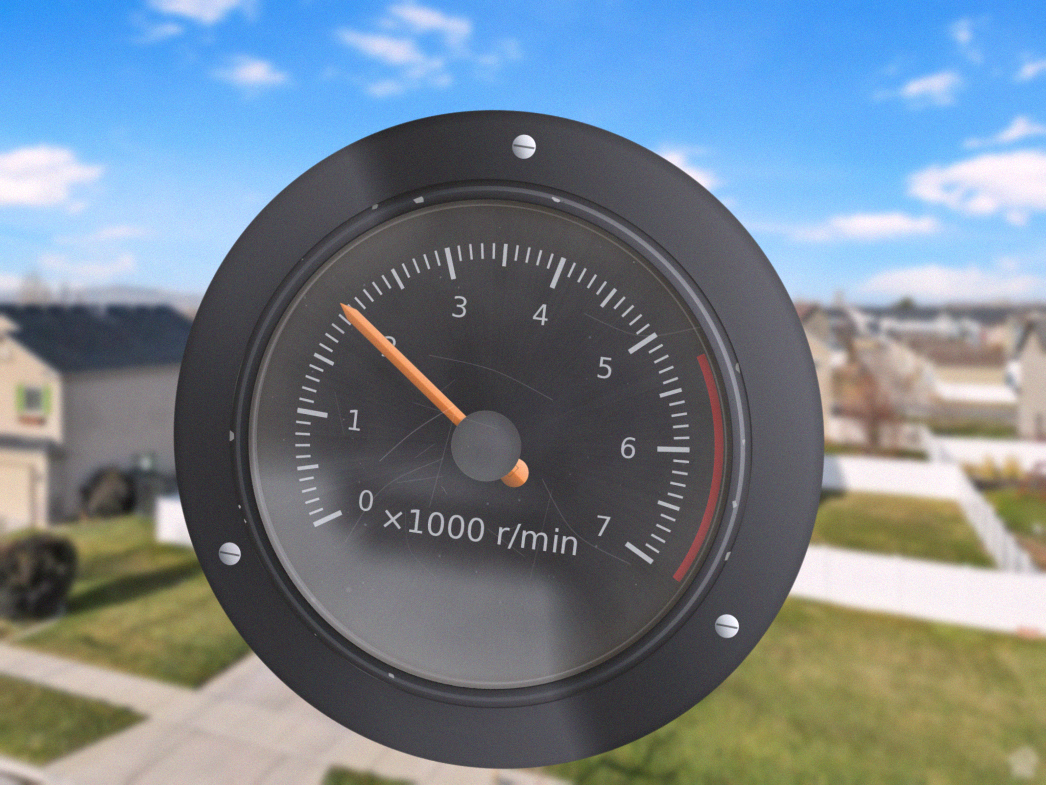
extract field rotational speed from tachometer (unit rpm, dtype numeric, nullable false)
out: 2000 rpm
